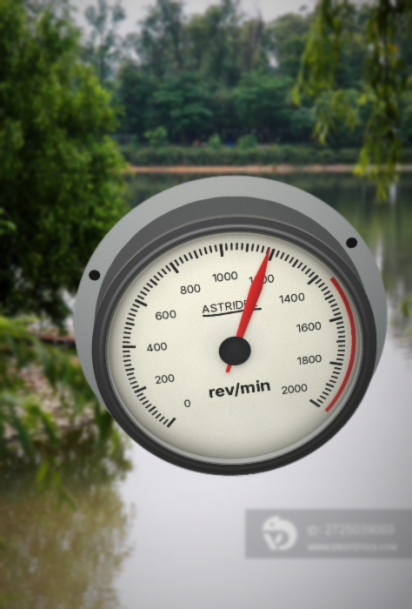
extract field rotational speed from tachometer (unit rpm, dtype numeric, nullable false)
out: 1180 rpm
